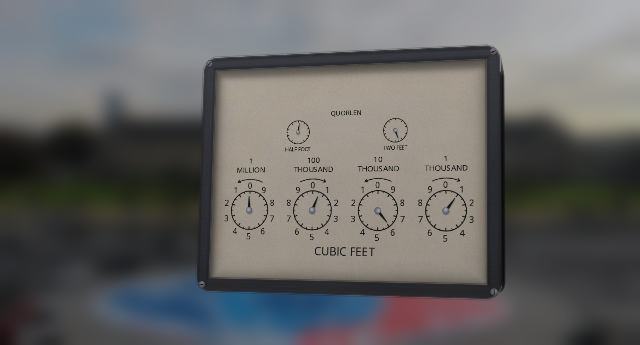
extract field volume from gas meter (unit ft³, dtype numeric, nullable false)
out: 6100 ft³
